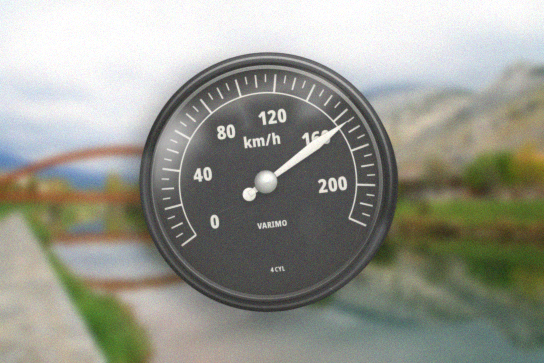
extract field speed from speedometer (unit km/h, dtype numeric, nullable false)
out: 165 km/h
